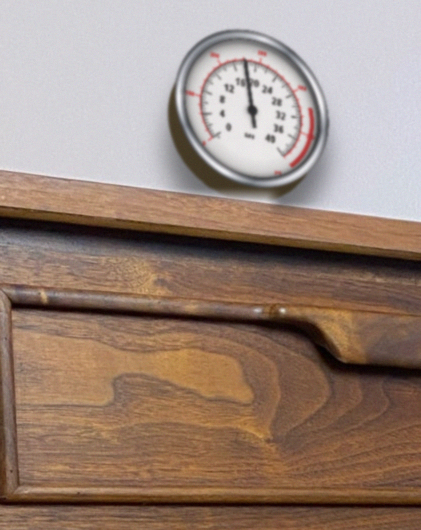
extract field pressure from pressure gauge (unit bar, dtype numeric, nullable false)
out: 18 bar
